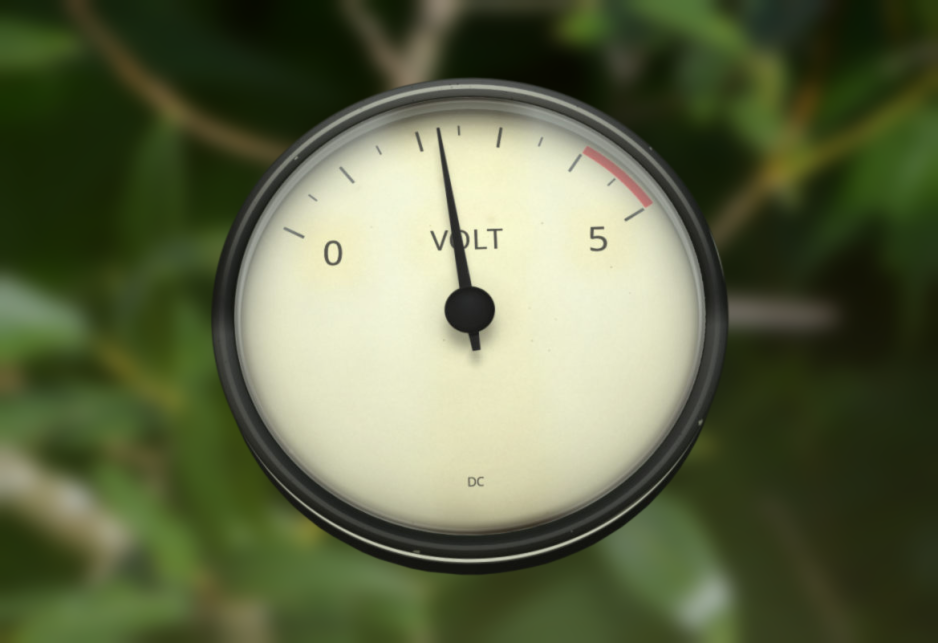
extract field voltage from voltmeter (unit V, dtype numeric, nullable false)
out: 2.25 V
